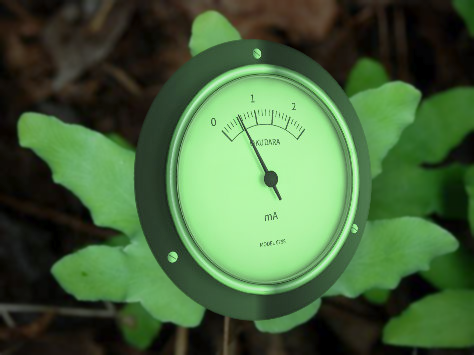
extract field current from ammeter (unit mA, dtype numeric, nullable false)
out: 0.5 mA
